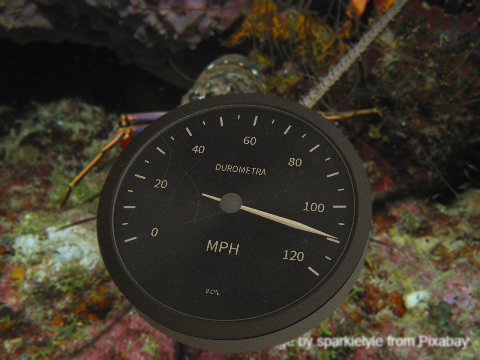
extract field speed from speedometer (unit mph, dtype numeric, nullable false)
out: 110 mph
